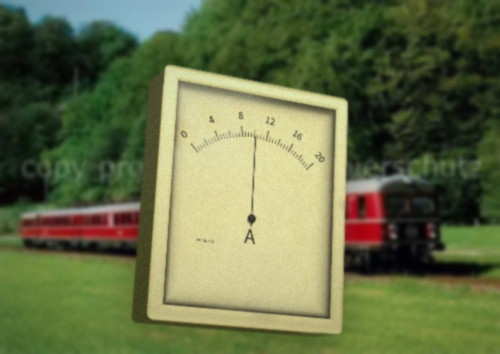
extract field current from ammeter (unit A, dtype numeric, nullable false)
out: 10 A
